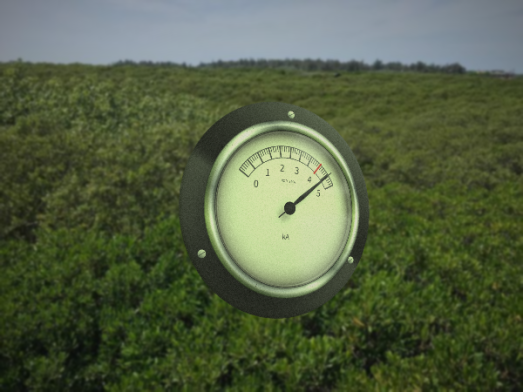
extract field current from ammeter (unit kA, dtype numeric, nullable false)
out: 4.5 kA
